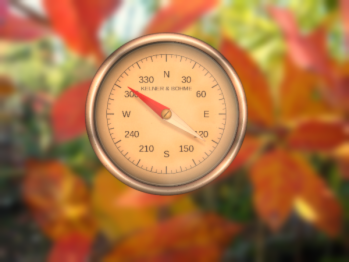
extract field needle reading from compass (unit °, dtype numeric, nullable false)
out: 305 °
